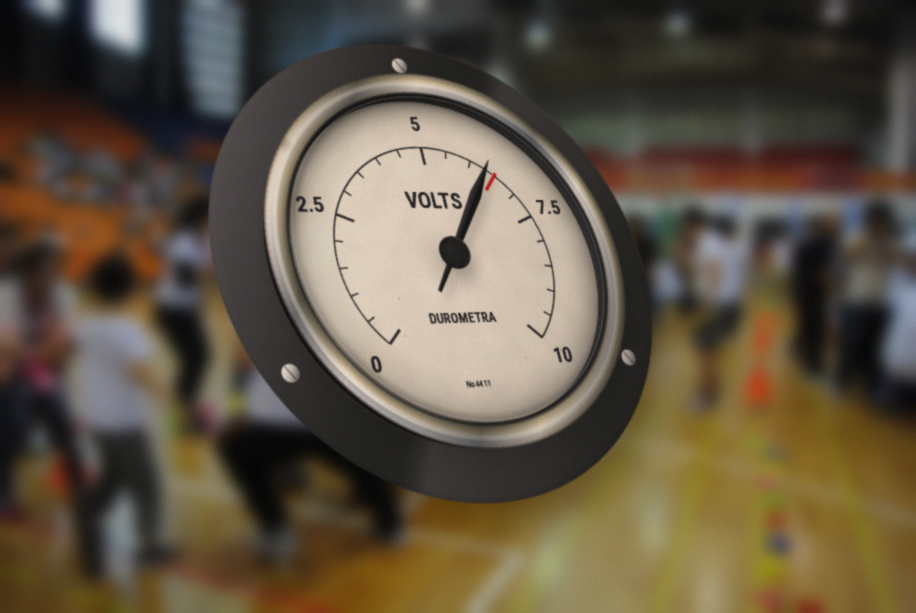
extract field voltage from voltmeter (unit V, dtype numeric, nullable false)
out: 6.25 V
